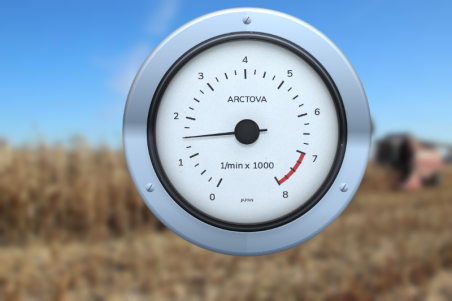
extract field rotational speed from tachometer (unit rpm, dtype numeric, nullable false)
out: 1500 rpm
